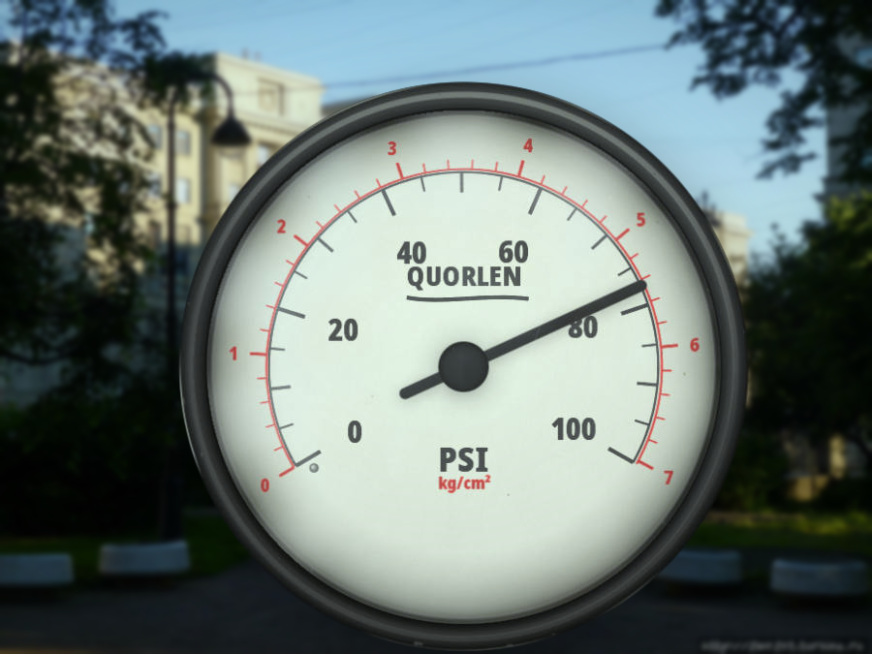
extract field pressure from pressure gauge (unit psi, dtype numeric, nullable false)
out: 77.5 psi
